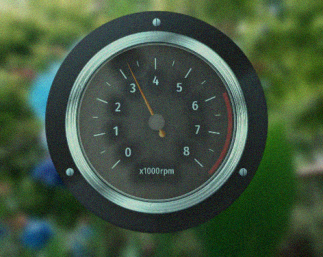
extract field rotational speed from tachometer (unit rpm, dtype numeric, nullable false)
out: 3250 rpm
